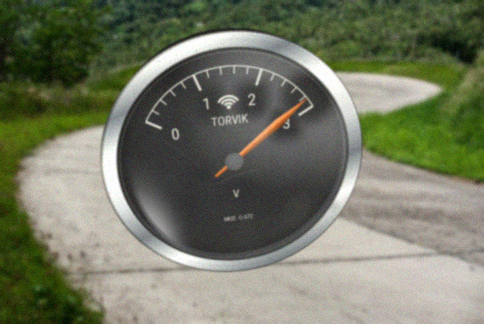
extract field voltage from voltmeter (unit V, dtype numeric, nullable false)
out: 2.8 V
